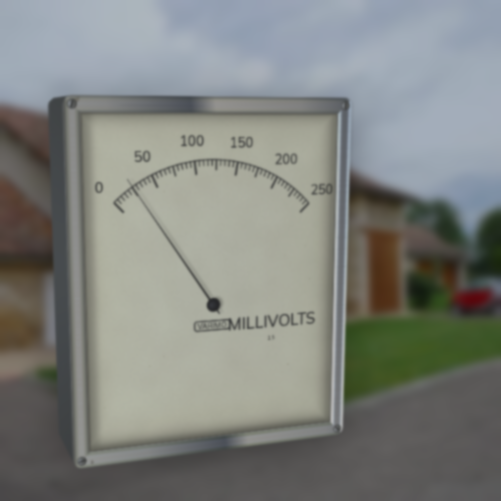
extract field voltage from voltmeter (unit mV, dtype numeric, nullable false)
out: 25 mV
